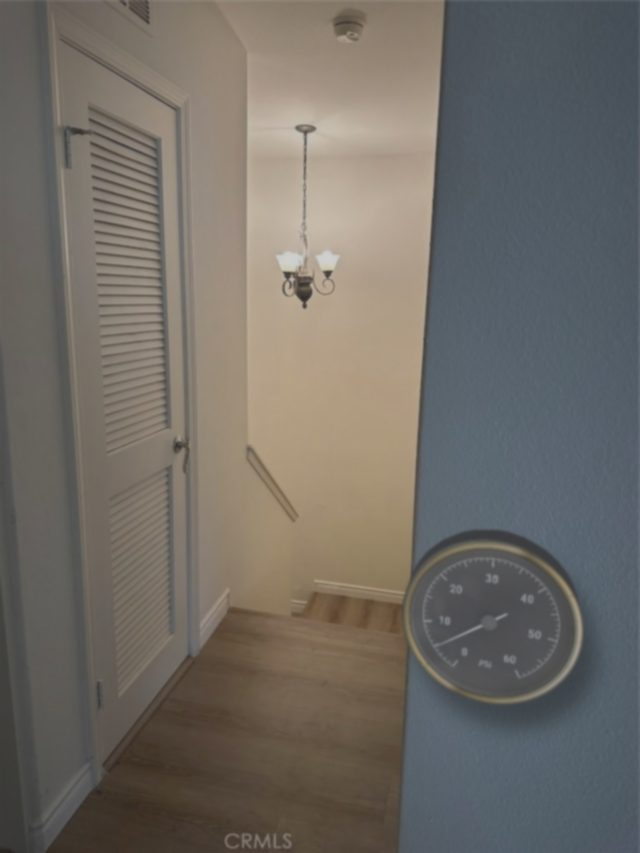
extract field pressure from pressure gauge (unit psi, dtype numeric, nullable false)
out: 5 psi
